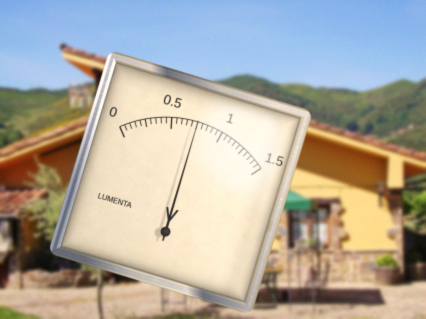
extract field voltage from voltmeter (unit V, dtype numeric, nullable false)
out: 0.75 V
